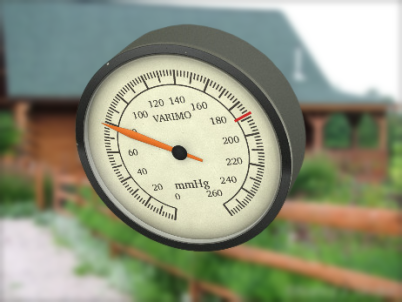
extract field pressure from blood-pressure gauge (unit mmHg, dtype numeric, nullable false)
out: 80 mmHg
